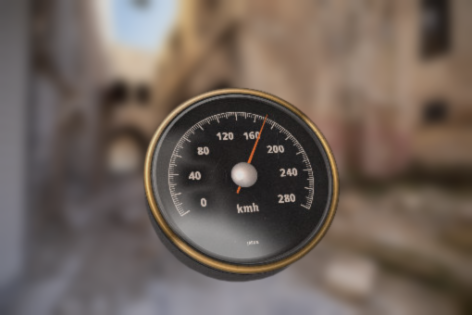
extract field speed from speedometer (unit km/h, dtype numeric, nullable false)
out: 170 km/h
